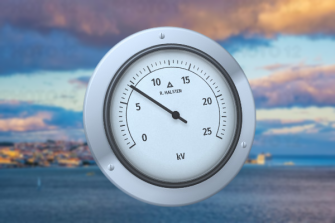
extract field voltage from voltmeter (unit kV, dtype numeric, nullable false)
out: 7 kV
